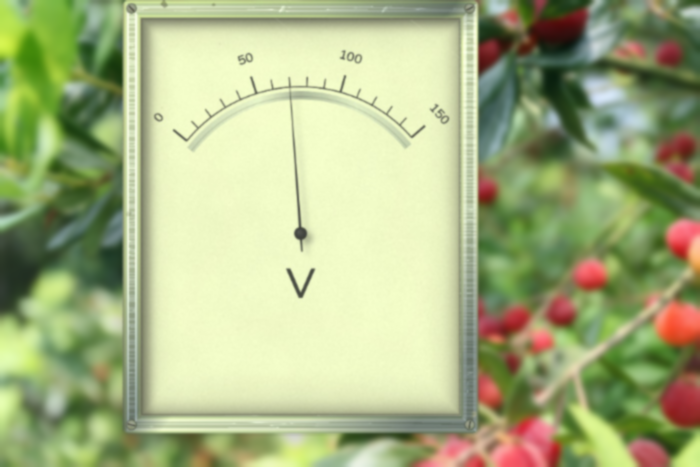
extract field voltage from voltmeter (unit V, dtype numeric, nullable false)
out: 70 V
